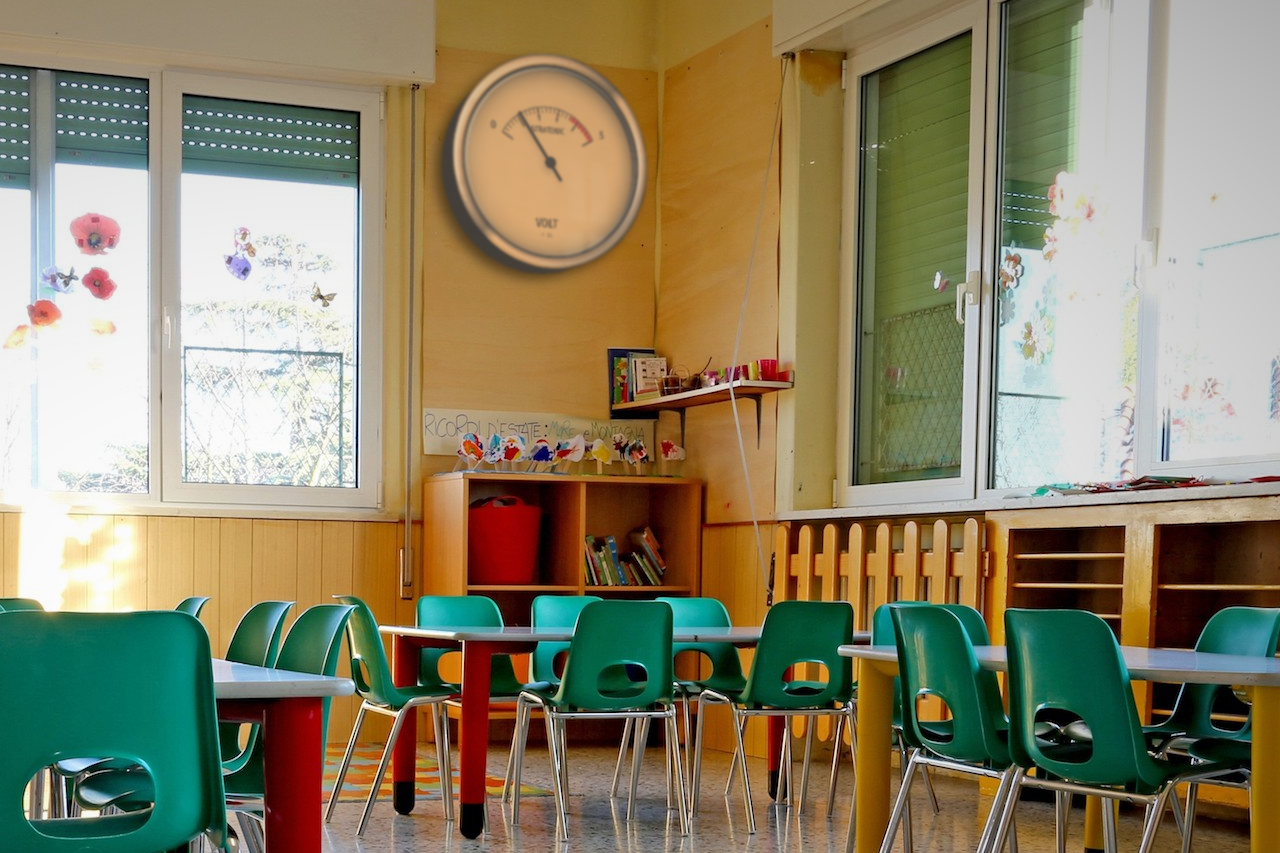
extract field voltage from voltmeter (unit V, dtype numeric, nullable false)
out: 1 V
